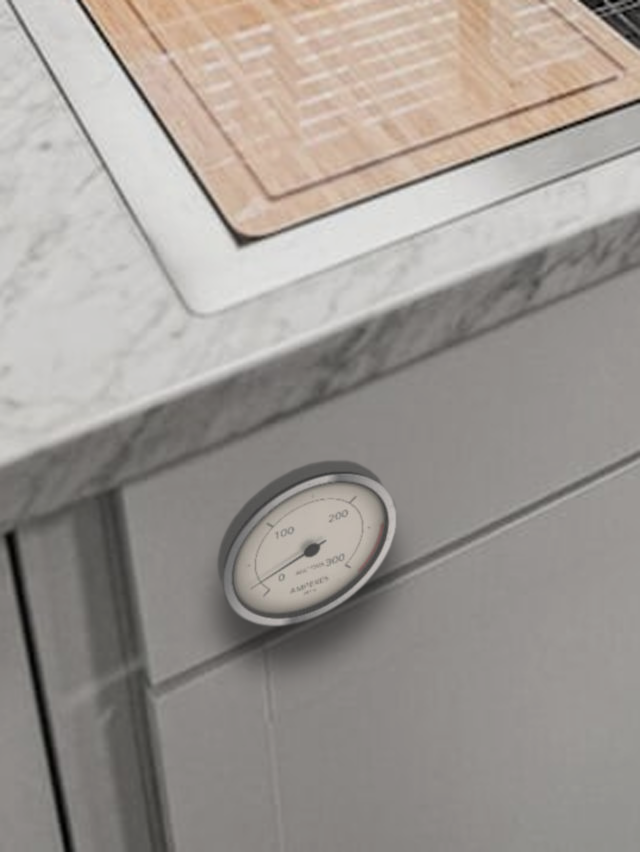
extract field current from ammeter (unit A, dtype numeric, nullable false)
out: 25 A
